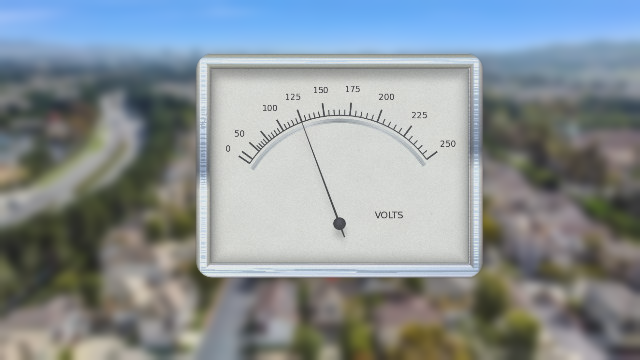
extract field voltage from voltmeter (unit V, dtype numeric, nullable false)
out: 125 V
